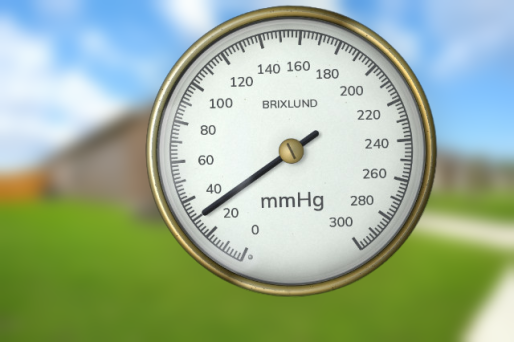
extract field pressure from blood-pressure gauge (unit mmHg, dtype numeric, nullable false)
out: 30 mmHg
